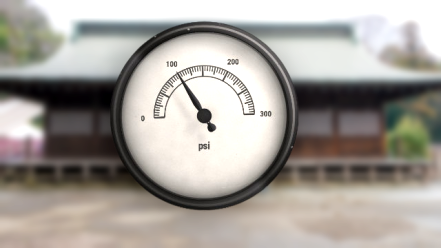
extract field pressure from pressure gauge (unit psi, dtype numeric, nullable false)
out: 100 psi
